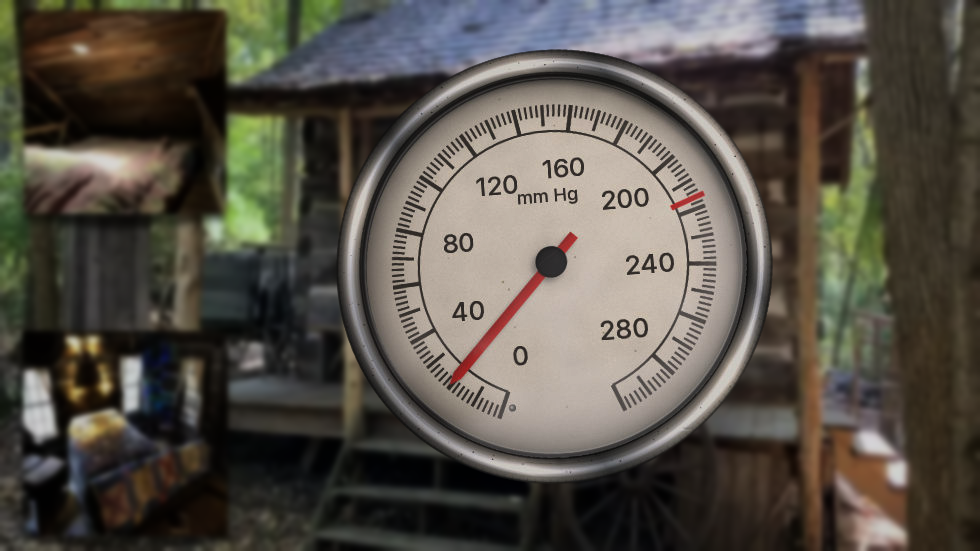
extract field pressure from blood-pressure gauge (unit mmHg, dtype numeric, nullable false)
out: 20 mmHg
